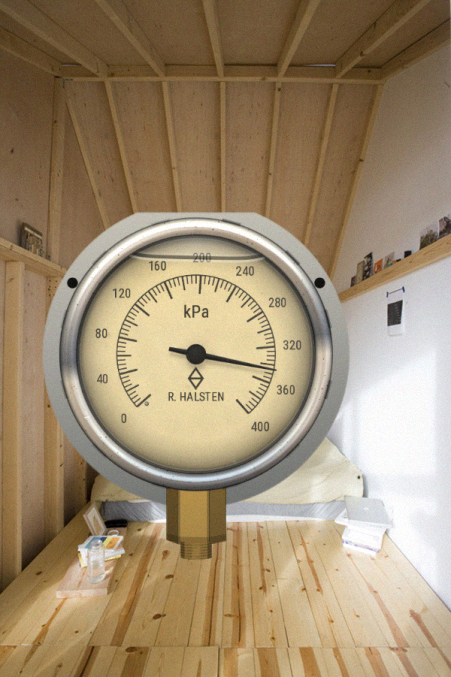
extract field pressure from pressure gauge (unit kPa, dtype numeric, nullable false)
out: 345 kPa
